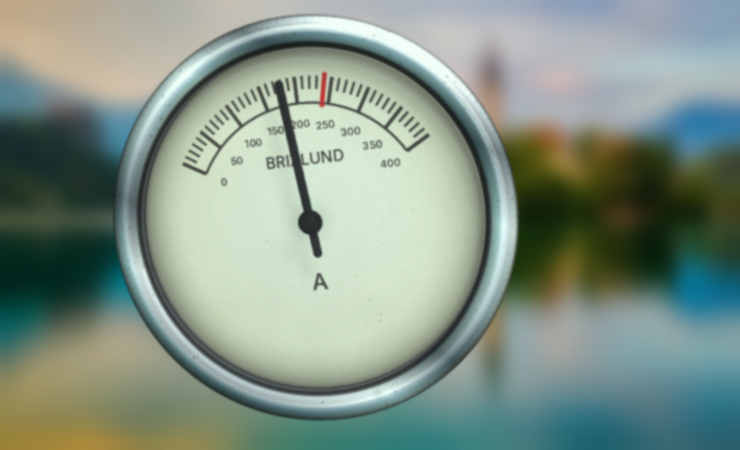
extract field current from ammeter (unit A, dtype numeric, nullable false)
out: 180 A
